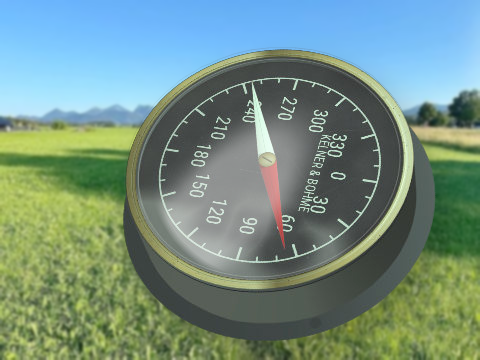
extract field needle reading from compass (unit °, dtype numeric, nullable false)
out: 65 °
